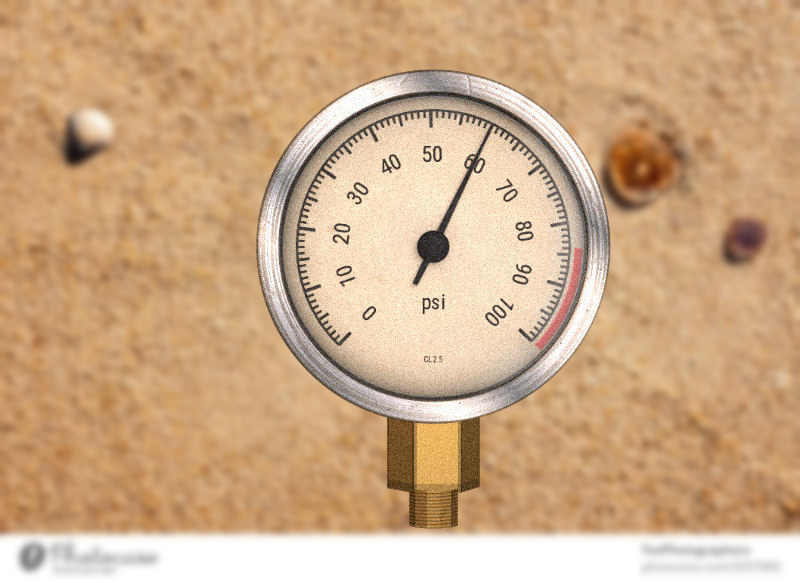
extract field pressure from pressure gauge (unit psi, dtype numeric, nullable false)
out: 60 psi
